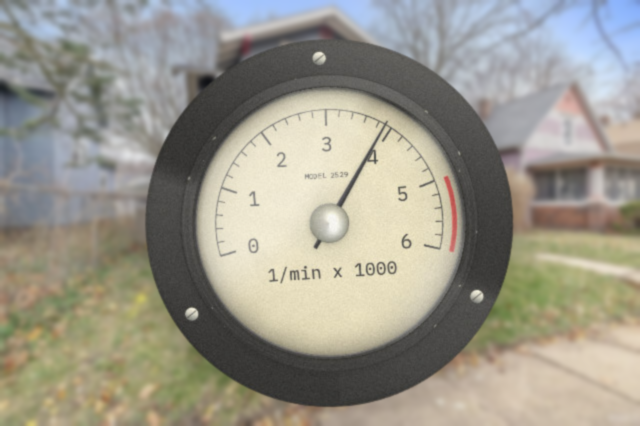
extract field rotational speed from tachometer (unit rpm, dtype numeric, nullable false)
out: 3900 rpm
